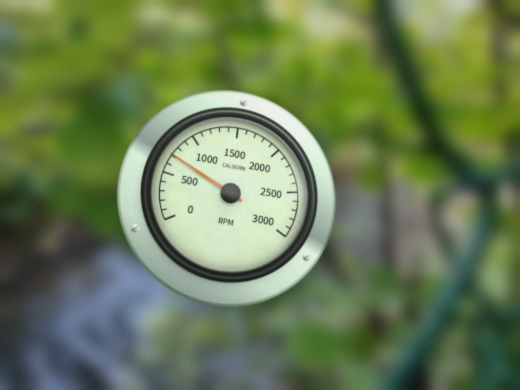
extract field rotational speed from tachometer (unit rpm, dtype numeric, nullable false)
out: 700 rpm
